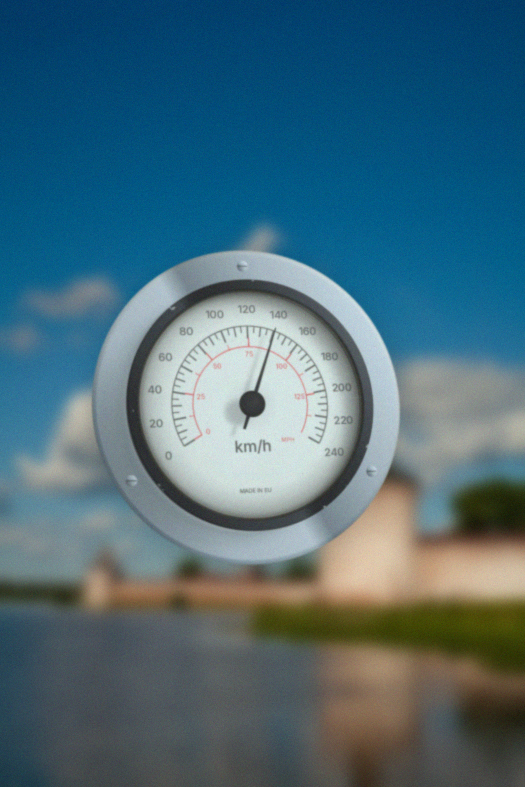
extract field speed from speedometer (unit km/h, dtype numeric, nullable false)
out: 140 km/h
